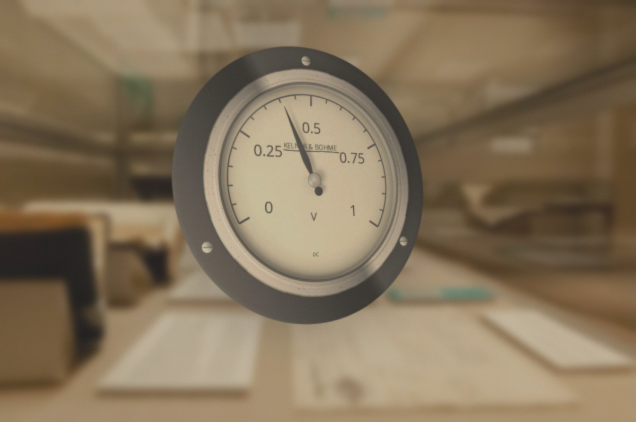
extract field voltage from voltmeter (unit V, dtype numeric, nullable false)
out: 0.4 V
